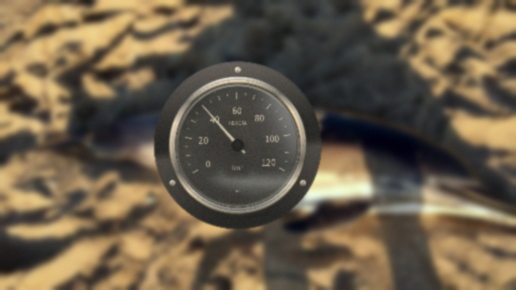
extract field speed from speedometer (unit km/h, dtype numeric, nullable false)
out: 40 km/h
